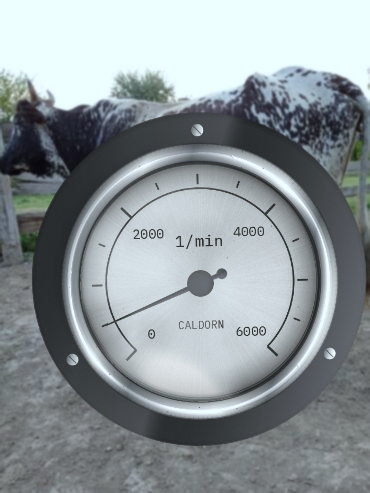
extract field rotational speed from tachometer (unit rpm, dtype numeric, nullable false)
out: 500 rpm
